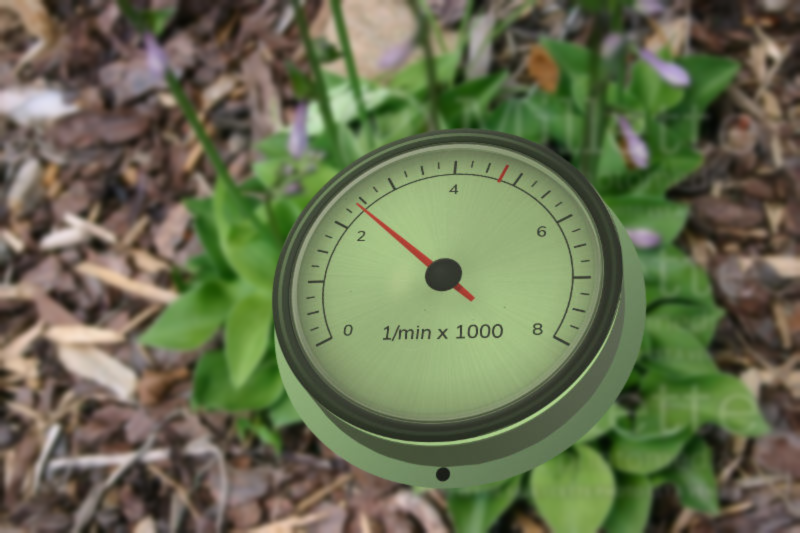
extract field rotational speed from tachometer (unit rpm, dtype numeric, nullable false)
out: 2375 rpm
